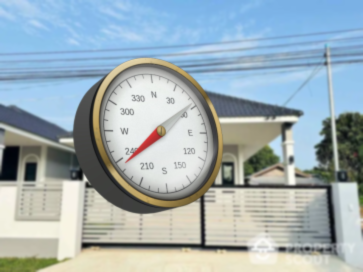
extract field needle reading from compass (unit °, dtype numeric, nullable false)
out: 235 °
